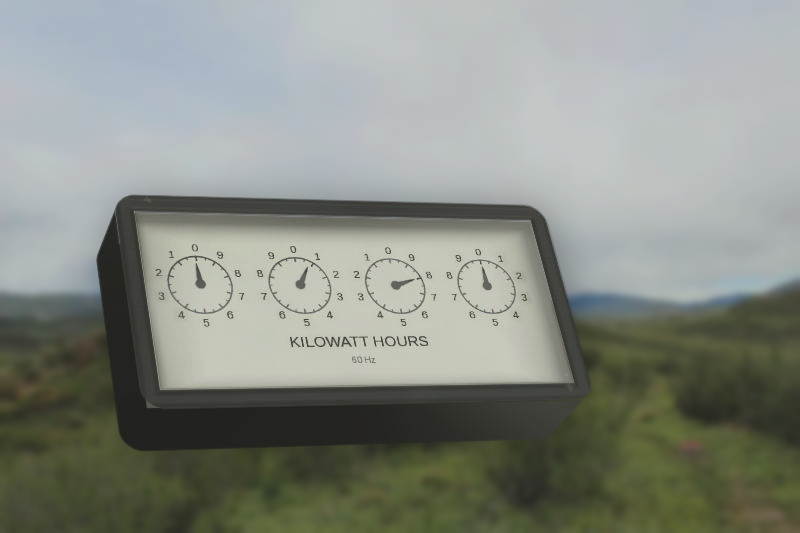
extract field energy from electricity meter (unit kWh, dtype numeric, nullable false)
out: 80 kWh
